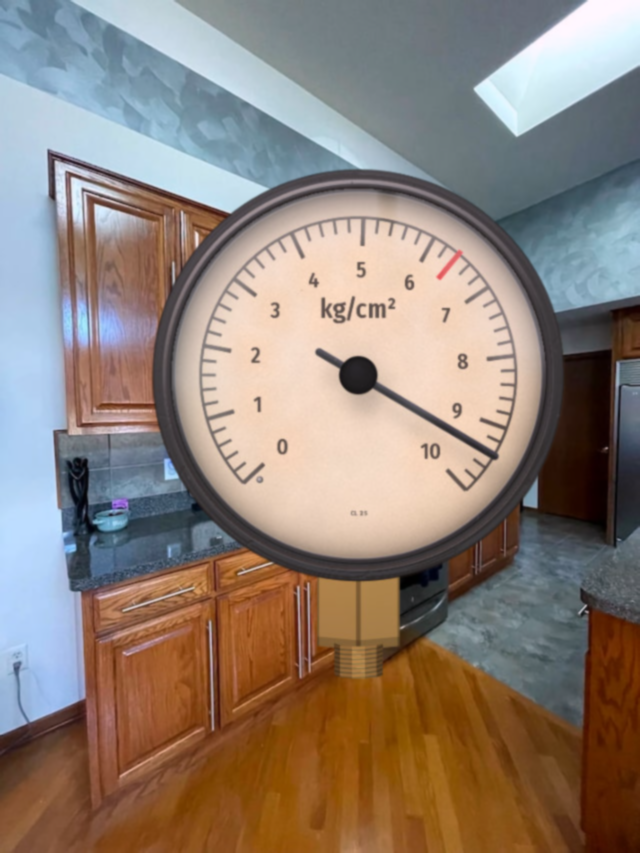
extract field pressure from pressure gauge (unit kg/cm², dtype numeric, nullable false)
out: 9.4 kg/cm²
